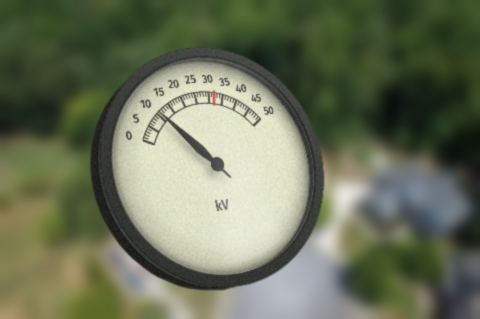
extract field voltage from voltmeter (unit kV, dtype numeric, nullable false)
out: 10 kV
